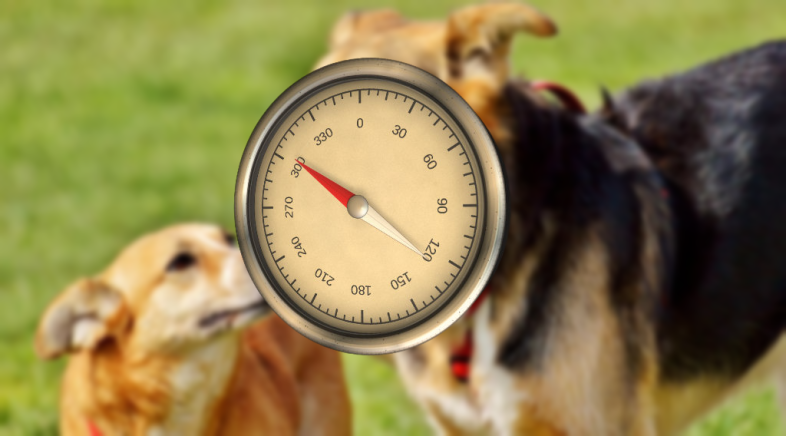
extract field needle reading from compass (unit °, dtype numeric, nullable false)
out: 305 °
